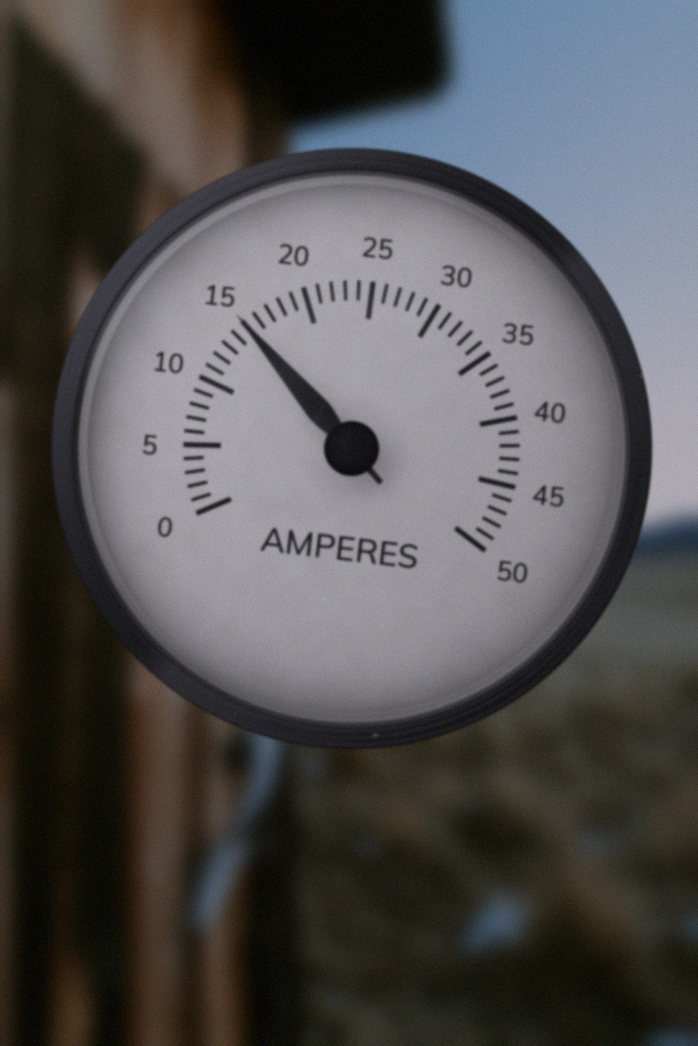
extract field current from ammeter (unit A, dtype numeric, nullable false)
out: 15 A
